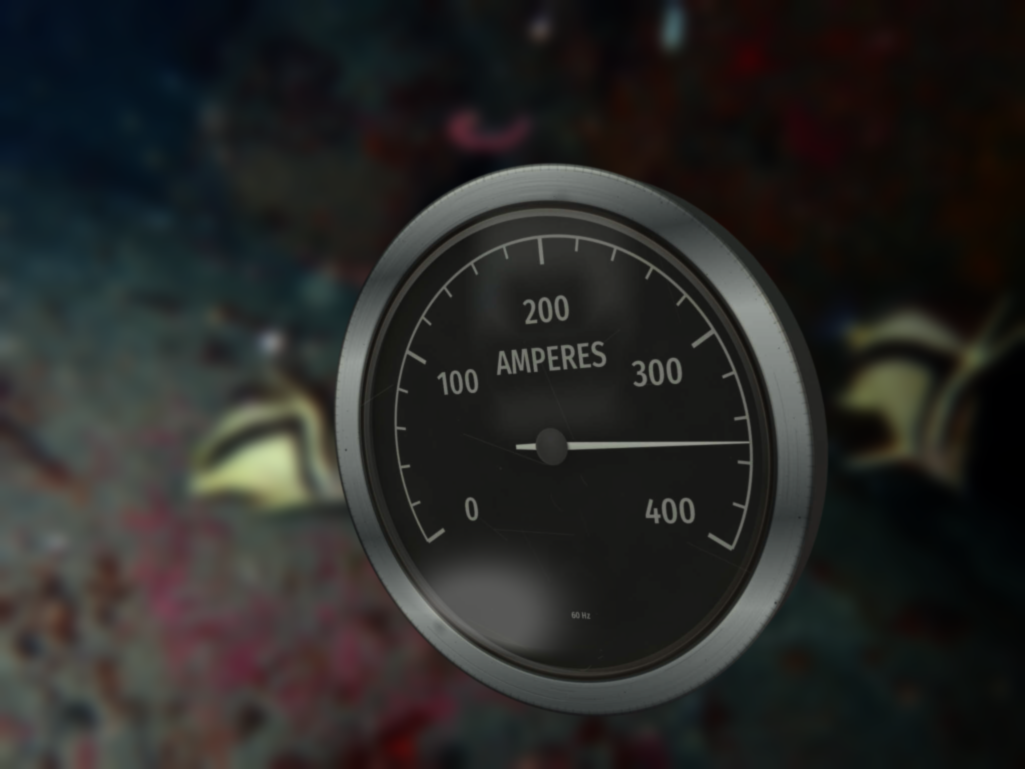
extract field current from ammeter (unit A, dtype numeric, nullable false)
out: 350 A
